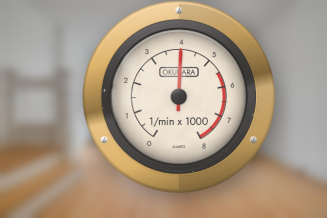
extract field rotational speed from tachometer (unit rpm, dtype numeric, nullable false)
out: 4000 rpm
